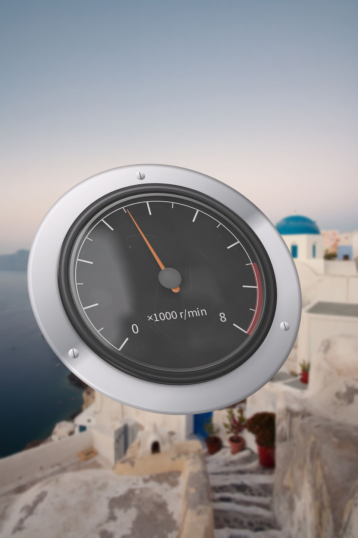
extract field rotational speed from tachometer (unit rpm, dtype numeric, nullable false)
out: 3500 rpm
